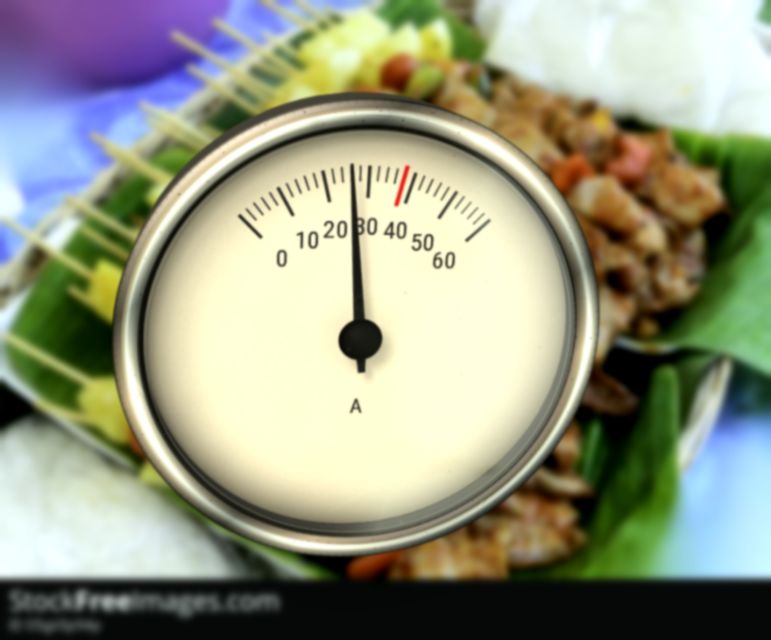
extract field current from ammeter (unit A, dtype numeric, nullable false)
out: 26 A
